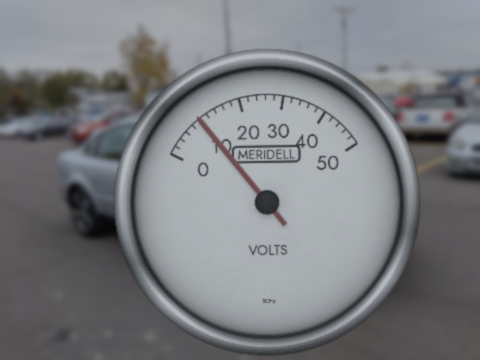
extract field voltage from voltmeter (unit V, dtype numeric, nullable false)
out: 10 V
